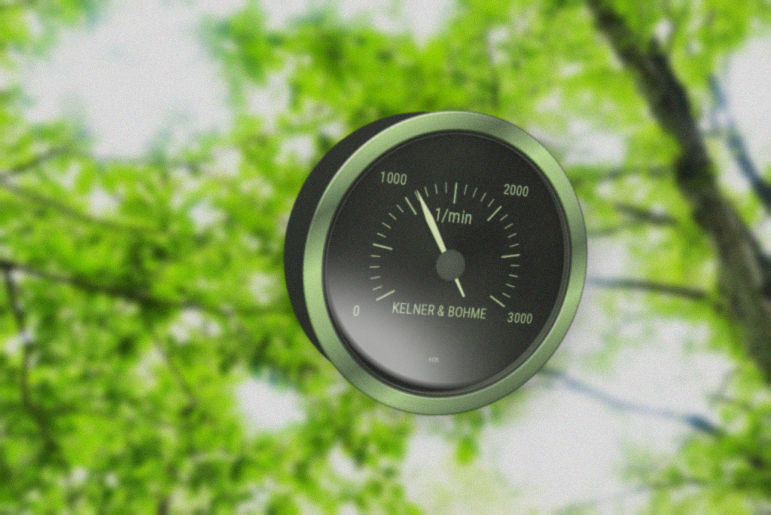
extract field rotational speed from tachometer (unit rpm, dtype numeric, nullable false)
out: 1100 rpm
